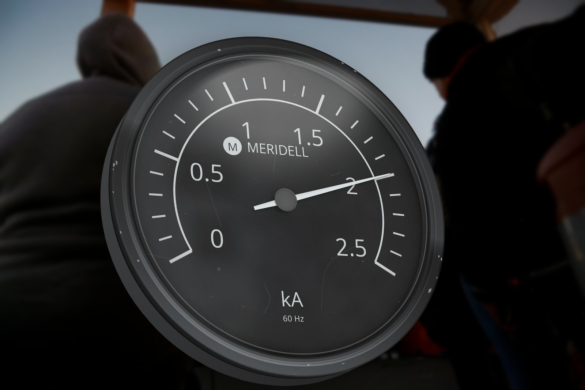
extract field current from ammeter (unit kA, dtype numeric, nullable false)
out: 2 kA
